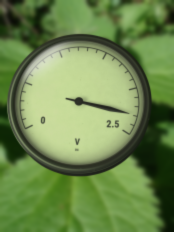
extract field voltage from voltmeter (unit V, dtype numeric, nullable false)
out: 2.3 V
